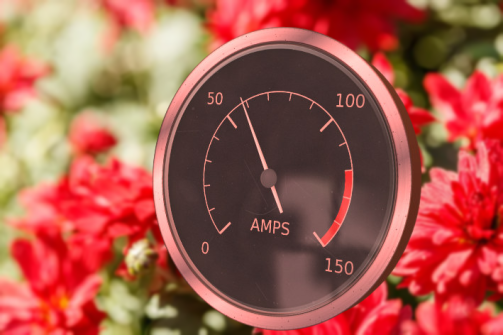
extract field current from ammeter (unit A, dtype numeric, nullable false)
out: 60 A
